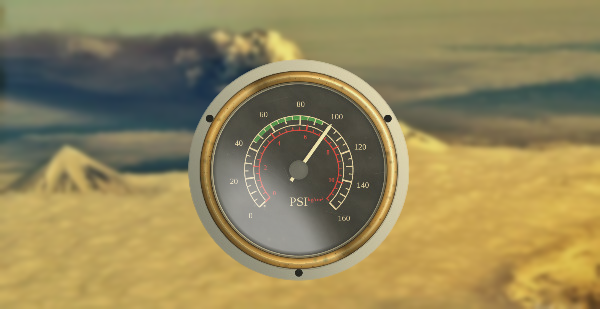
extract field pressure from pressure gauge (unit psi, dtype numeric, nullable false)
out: 100 psi
